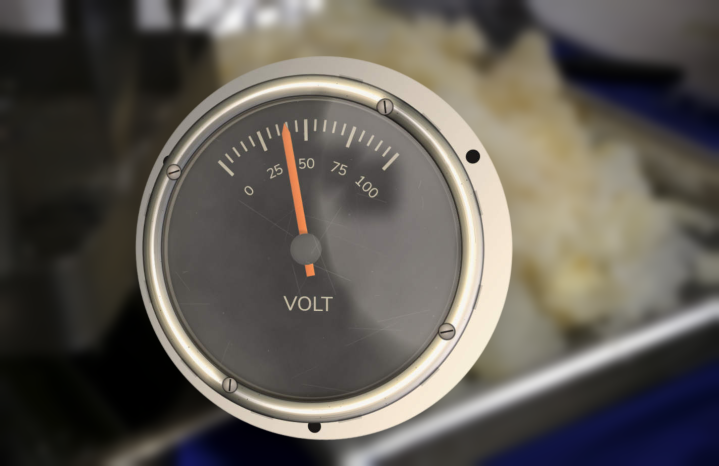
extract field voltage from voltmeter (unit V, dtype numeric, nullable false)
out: 40 V
